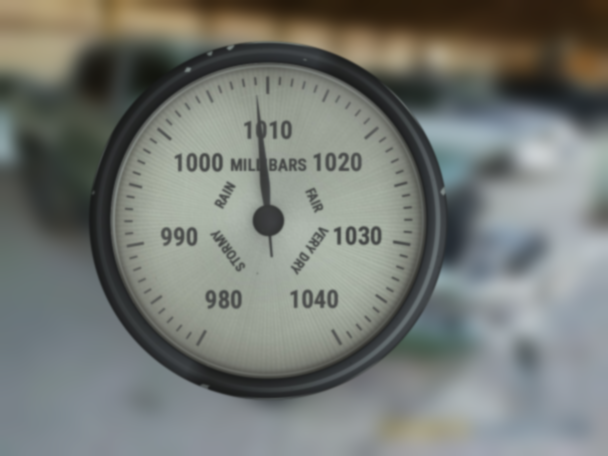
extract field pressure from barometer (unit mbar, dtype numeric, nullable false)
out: 1009 mbar
